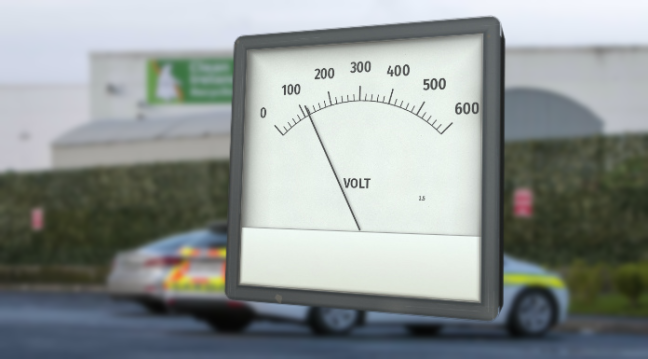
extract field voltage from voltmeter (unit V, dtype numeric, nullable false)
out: 120 V
